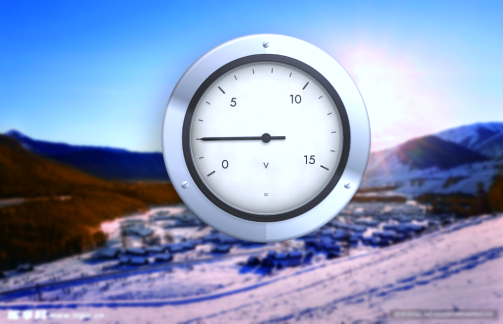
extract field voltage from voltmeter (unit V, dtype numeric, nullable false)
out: 2 V
